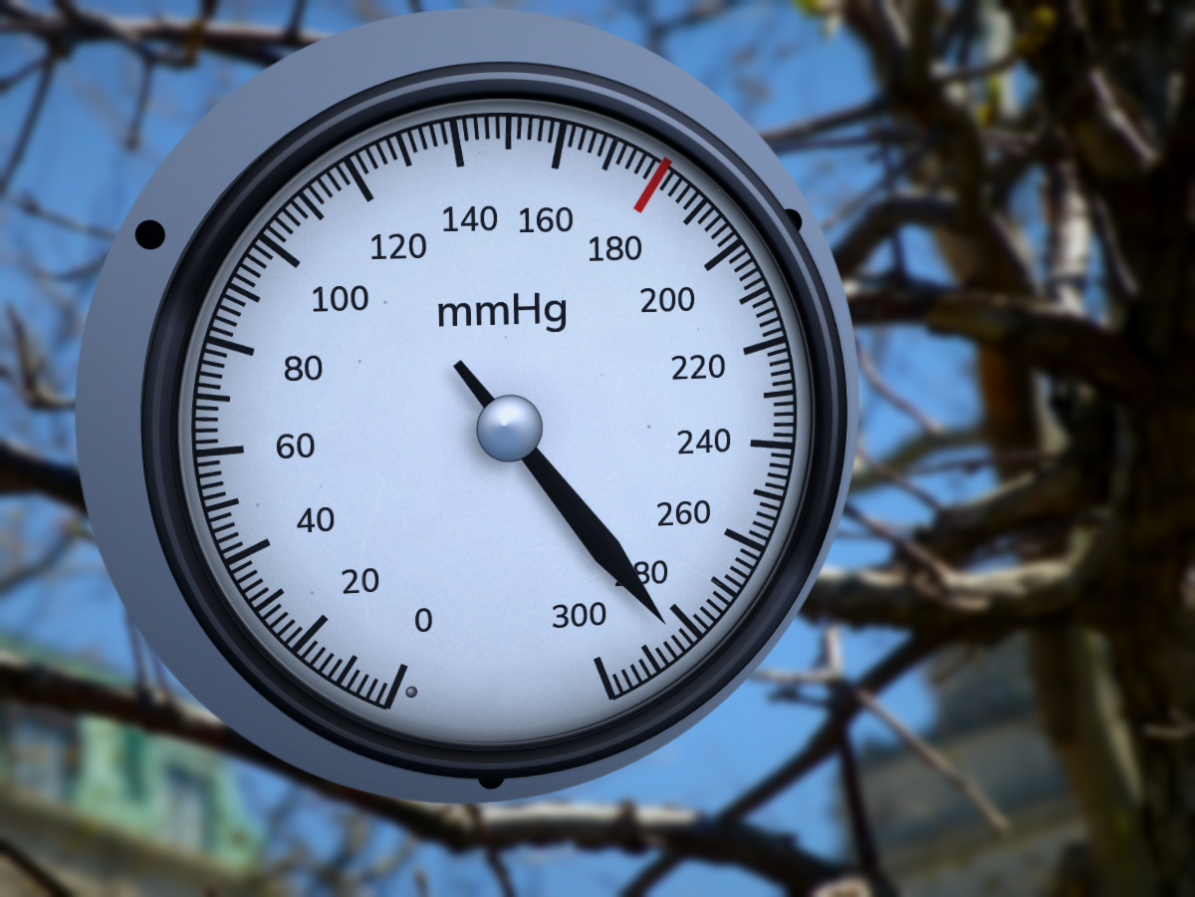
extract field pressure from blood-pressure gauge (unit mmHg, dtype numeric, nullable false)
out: 284 mmHg
